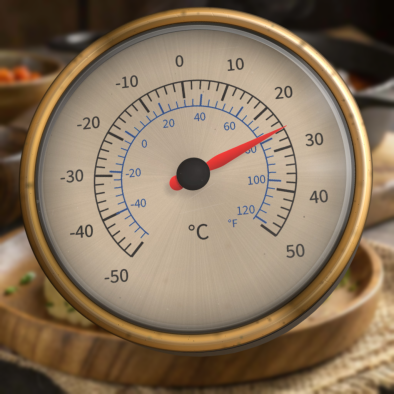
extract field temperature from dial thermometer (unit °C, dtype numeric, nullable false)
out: 26 °C
